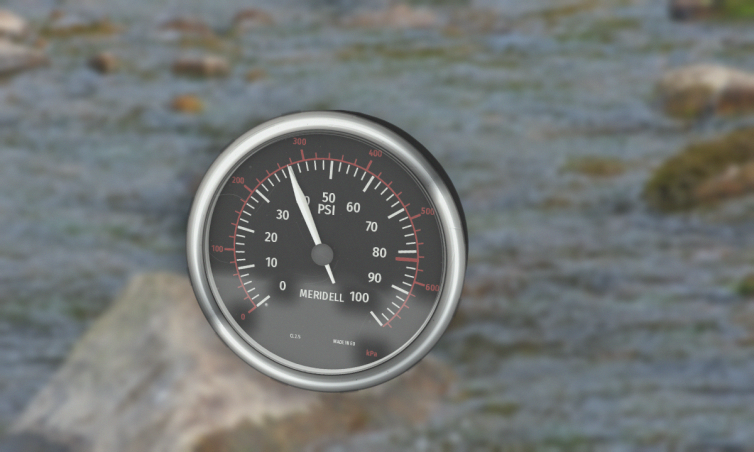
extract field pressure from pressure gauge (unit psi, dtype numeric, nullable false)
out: 40 psi
